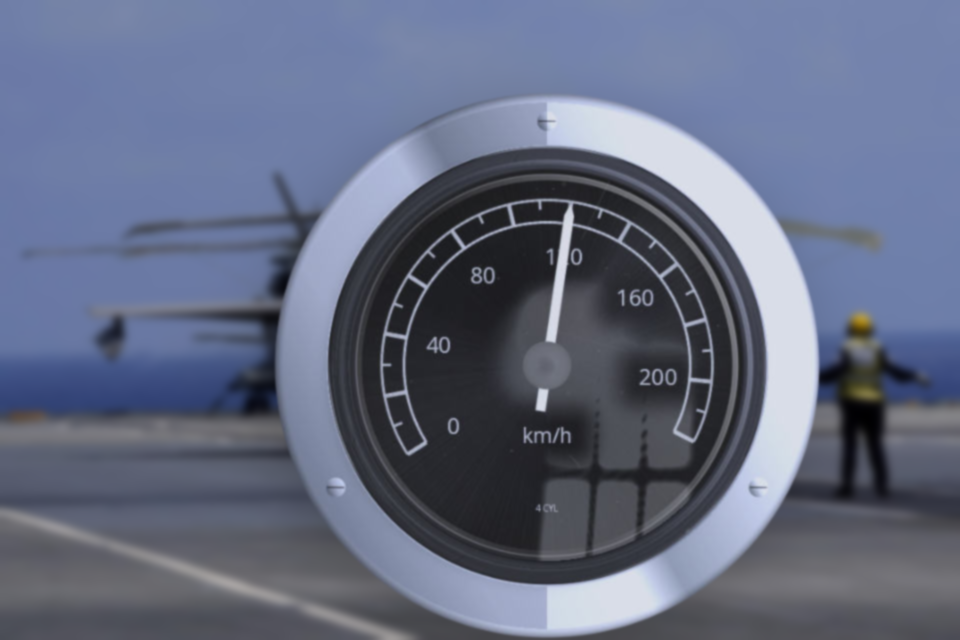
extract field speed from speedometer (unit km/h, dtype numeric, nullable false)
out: 120 km/h
